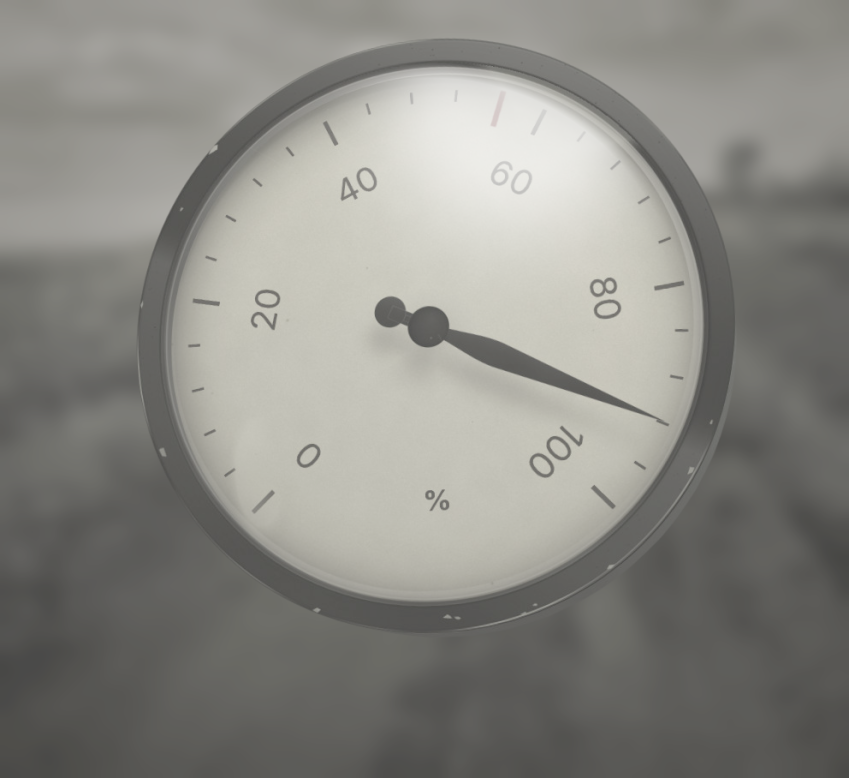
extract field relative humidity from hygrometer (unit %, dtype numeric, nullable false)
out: 92 %
